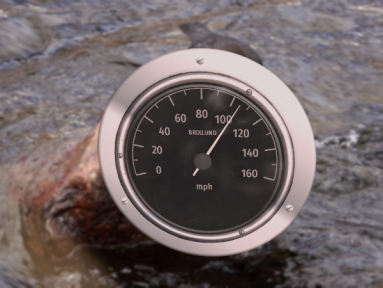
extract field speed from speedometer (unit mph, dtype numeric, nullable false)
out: 105 mph
